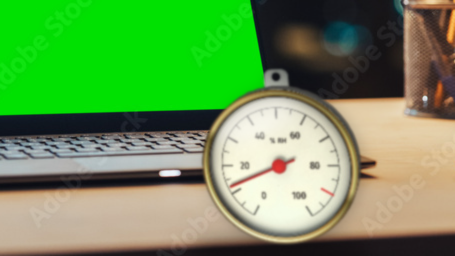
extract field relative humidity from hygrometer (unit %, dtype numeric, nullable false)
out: 12.5 %
